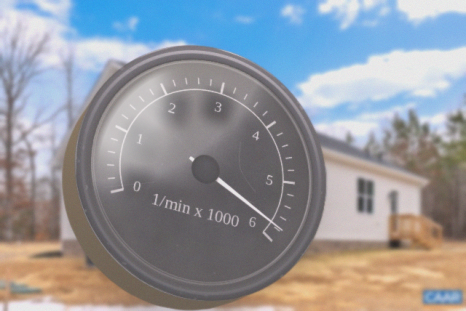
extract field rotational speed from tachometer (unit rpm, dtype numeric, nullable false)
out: 5800 rpm
